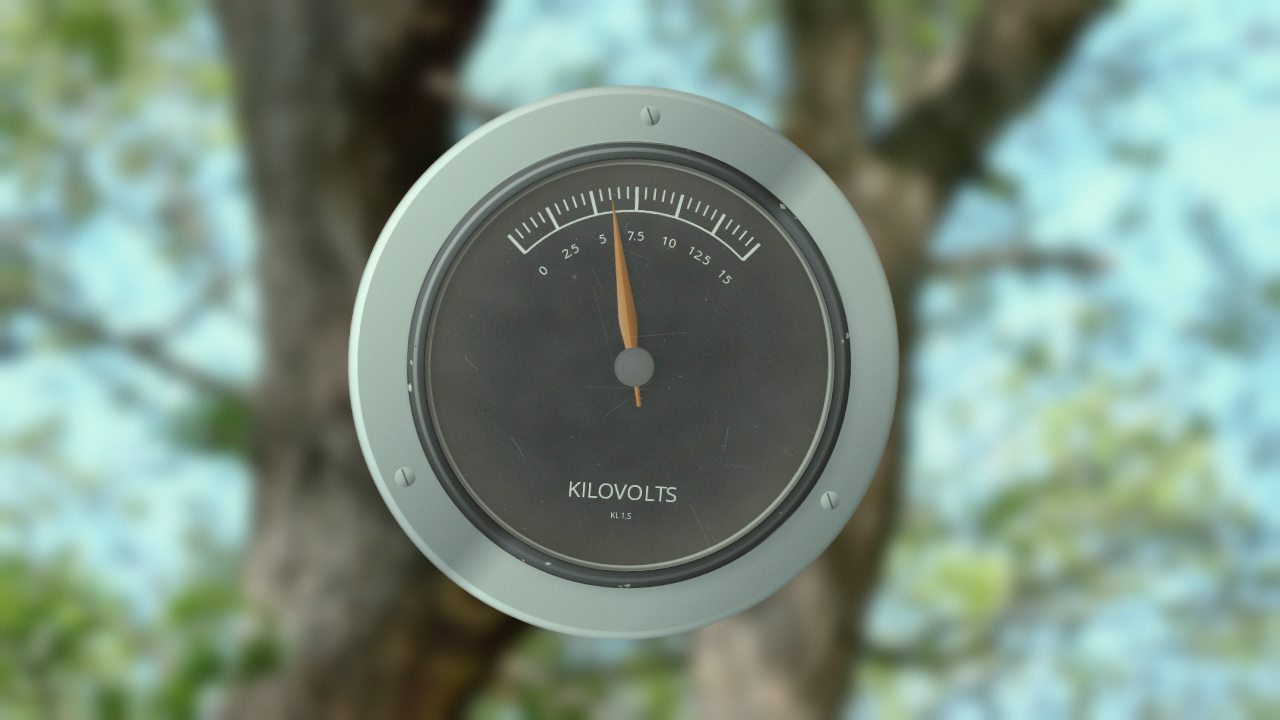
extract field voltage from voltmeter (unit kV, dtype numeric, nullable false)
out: 6 kV
